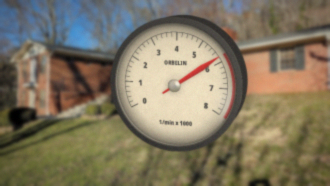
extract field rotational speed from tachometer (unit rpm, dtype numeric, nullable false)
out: 5800 rpm
